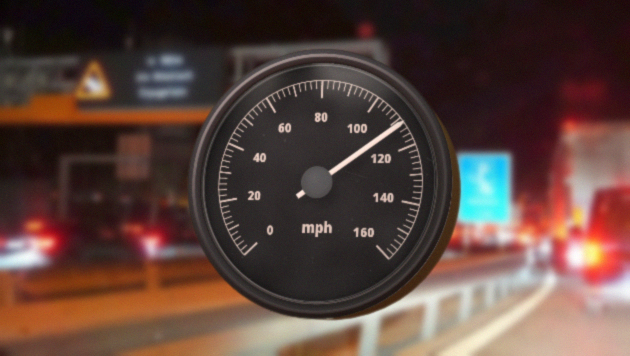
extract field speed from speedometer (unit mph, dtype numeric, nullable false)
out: 112 mph
